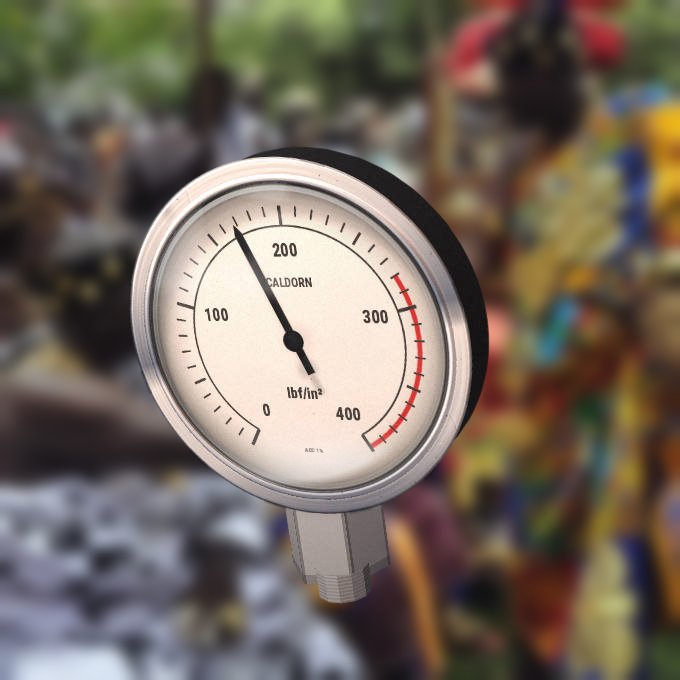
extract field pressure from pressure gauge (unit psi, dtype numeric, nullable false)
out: 170 psi
